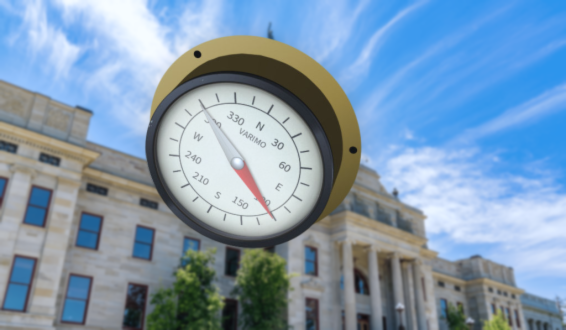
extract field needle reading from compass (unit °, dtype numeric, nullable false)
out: 120 °
